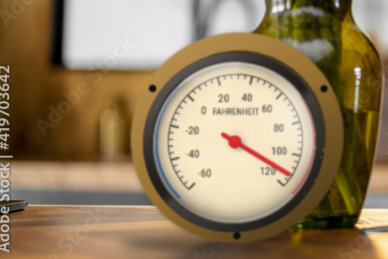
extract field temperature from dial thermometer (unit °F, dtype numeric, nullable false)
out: 112 °F
